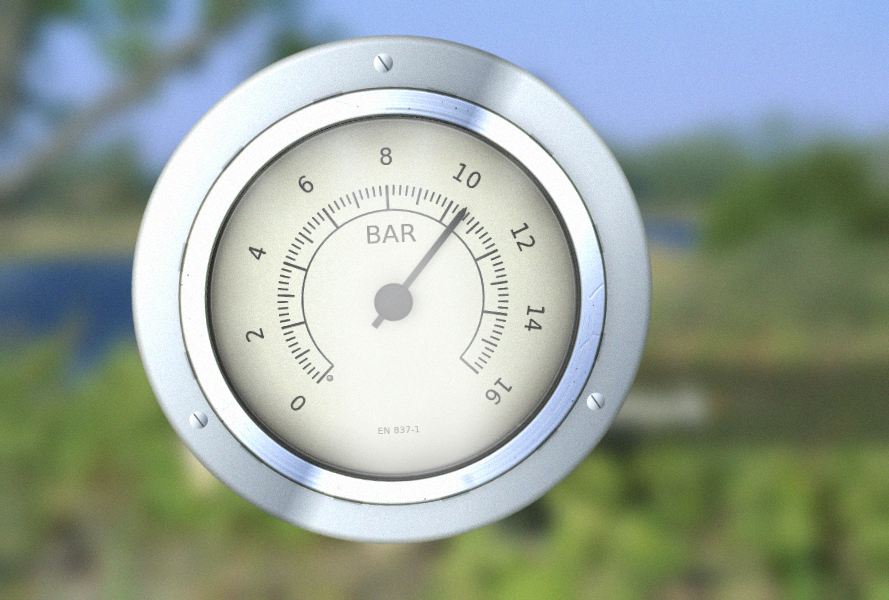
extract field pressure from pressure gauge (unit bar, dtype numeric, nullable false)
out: 10.4 bar
